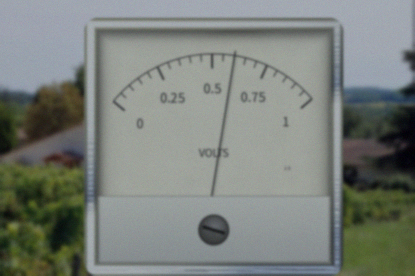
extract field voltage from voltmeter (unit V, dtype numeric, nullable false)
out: 0.6 V
